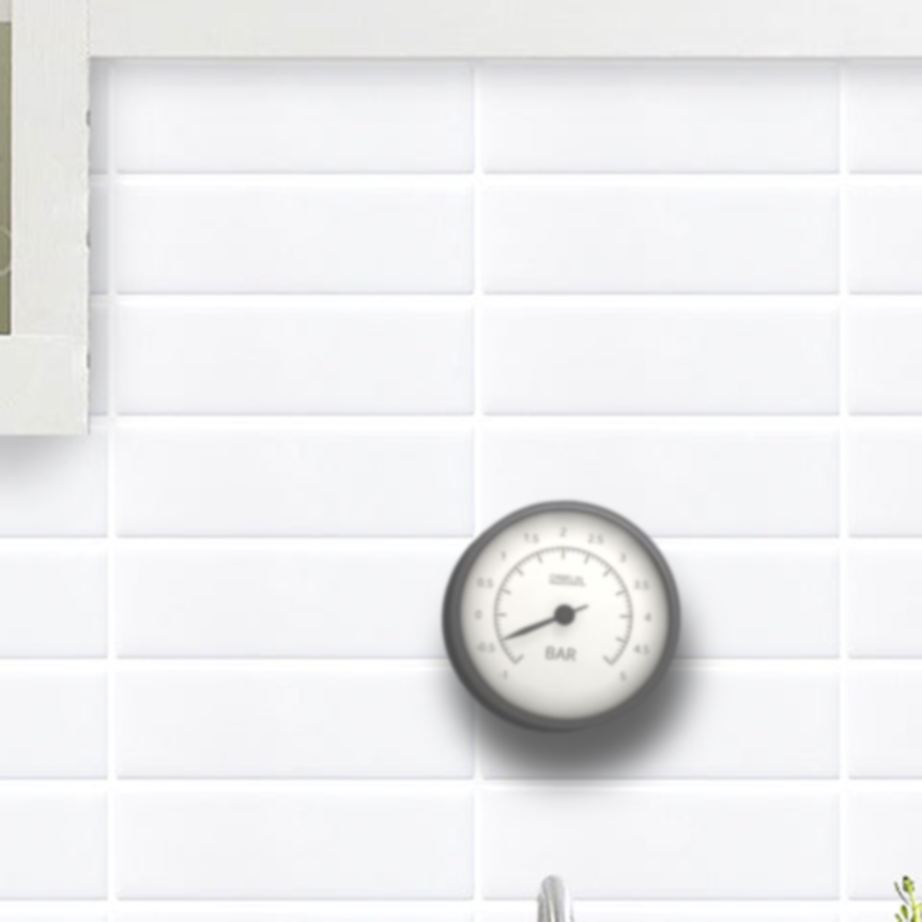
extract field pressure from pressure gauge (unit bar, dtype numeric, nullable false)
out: -0.5 bar
